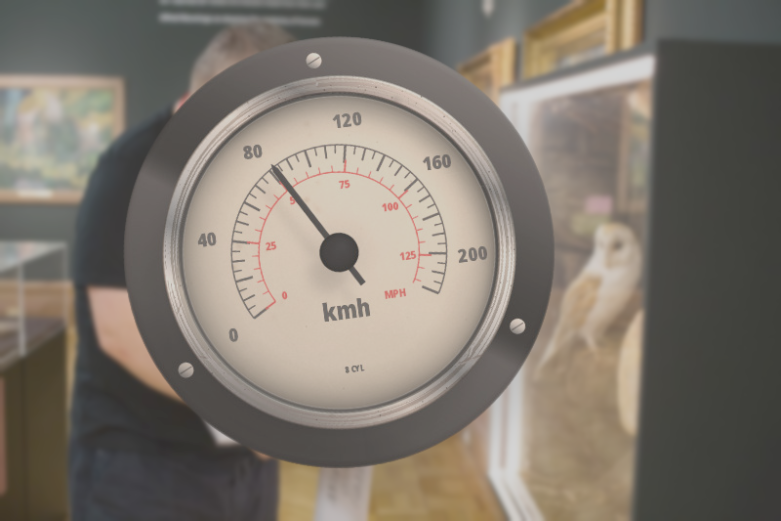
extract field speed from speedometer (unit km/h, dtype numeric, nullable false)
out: 82.5 km/h
